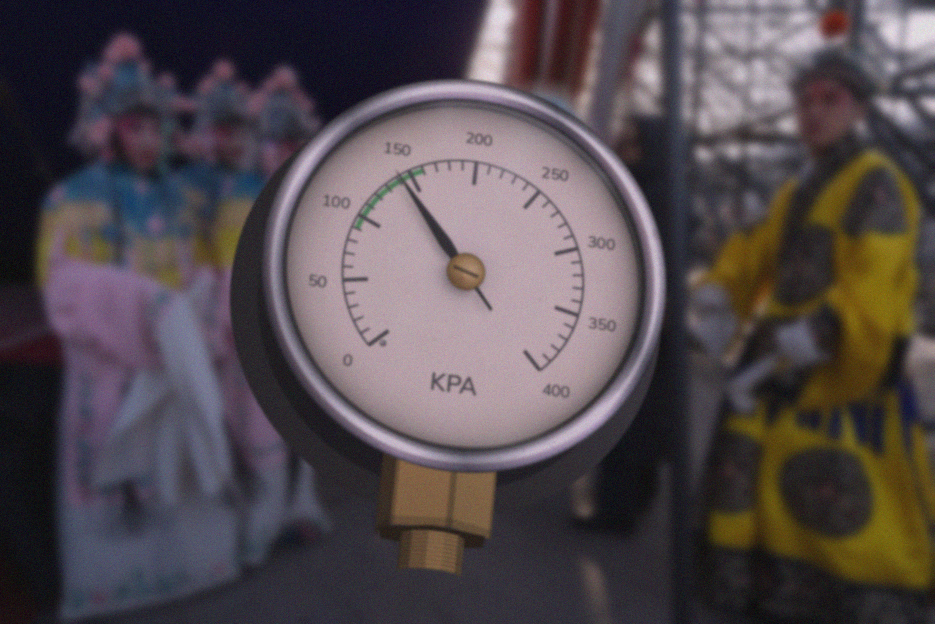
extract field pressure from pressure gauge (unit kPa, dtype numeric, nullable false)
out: 140 kPa
